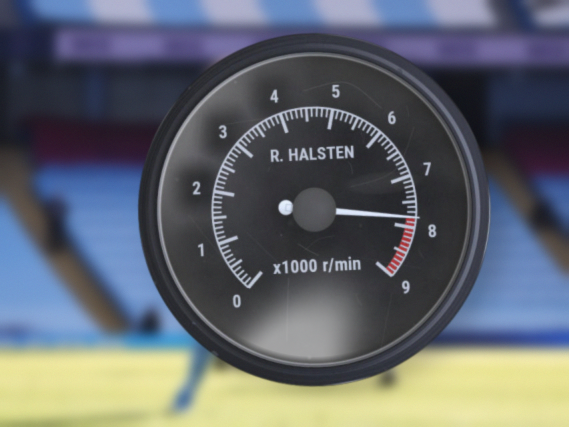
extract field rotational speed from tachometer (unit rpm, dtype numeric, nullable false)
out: 7800 rpm
